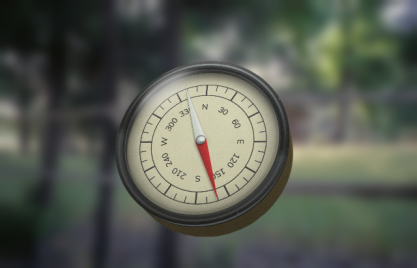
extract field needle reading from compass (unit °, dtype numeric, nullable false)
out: 160 °
